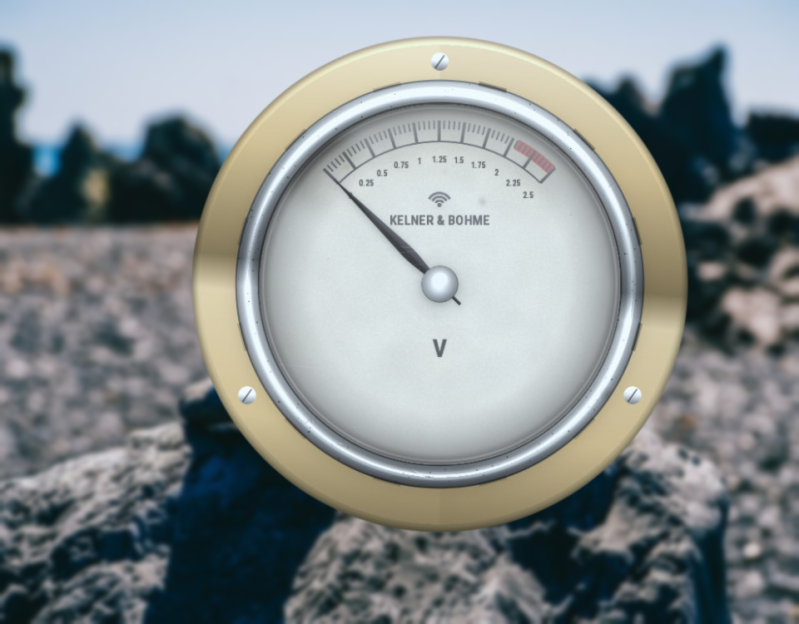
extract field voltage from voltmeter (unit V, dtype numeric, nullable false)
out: 0 V
